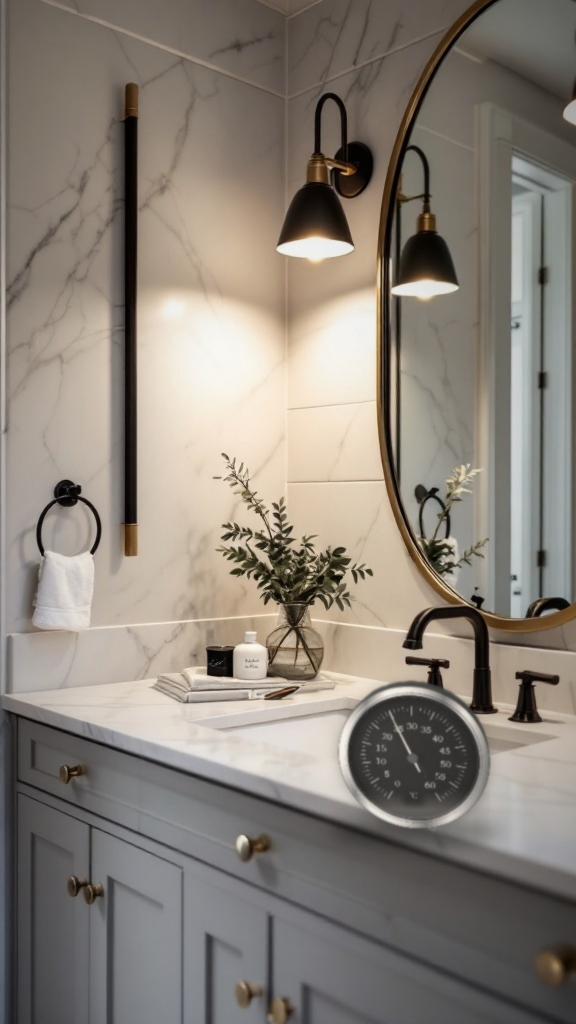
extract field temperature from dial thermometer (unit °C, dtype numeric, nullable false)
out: 25 °C
